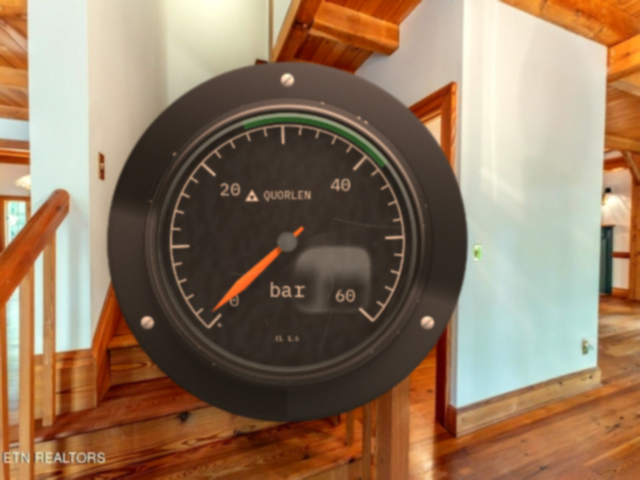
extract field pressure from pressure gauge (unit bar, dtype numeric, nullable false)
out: 1 bar
